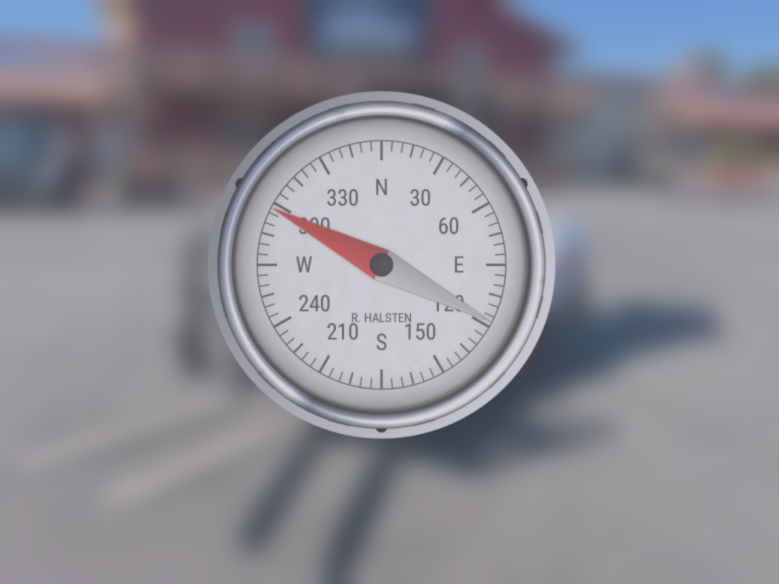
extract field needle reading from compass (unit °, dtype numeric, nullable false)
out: 297.5 °
